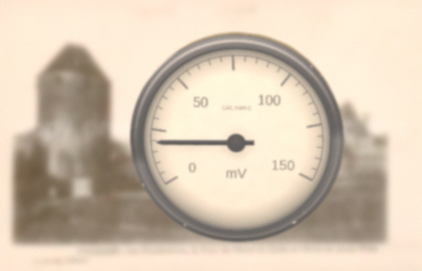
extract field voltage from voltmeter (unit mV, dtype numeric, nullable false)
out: 20 mV
